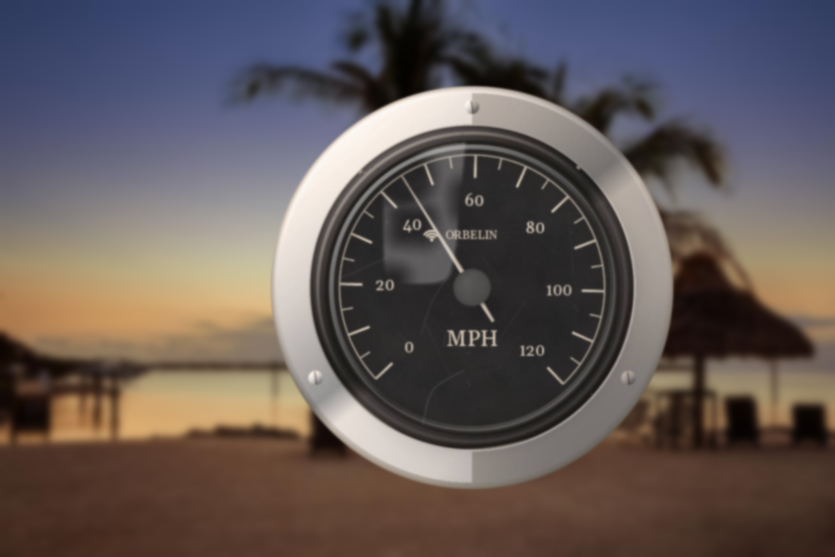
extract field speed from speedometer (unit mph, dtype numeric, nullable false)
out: 45 mph
